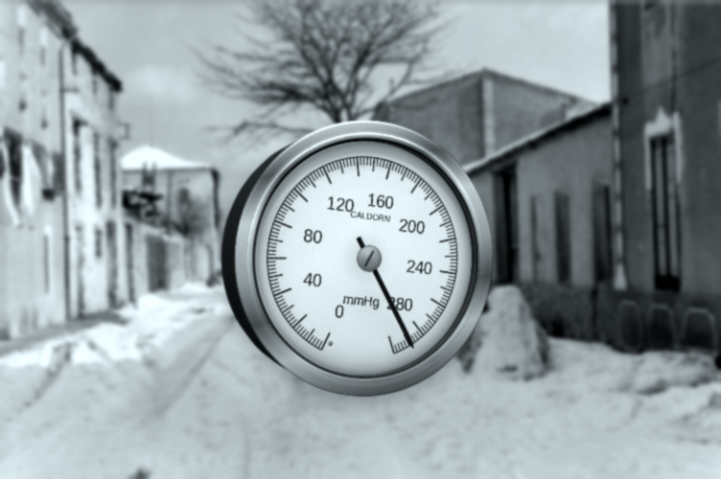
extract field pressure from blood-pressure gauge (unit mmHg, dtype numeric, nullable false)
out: 290 mmHg
